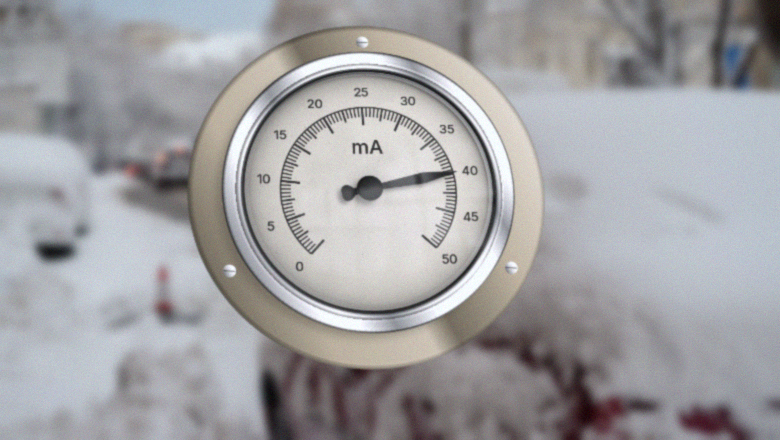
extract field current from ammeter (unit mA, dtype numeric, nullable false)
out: 40 mA
